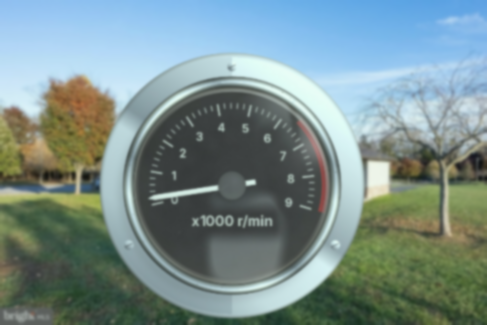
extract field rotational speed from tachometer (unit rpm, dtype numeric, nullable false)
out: 200 rpm
